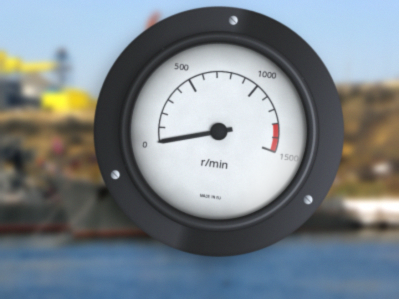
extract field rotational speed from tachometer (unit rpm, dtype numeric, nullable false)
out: 0 rpm
